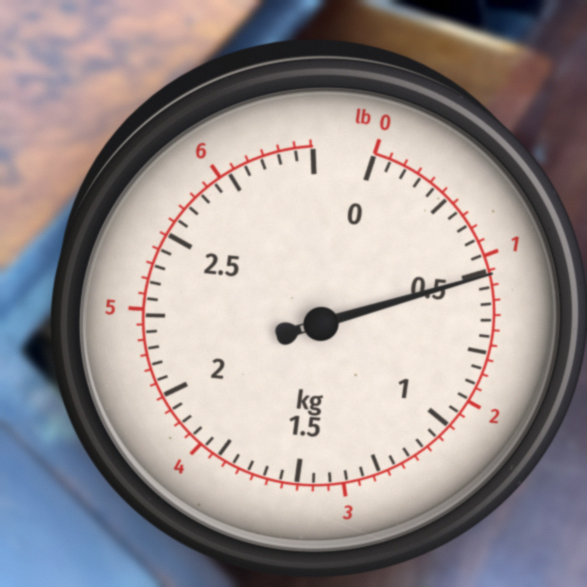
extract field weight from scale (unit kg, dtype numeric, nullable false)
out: 0.5 kg
